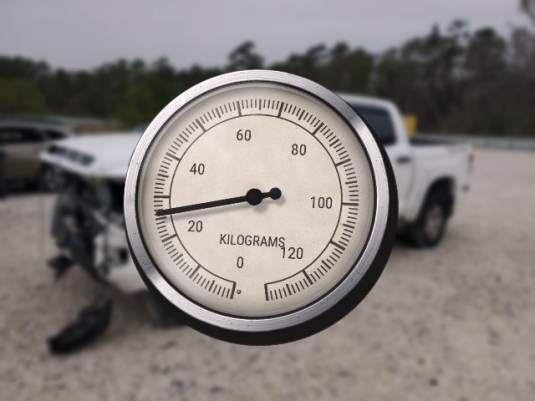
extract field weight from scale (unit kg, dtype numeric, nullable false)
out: 26 kg
